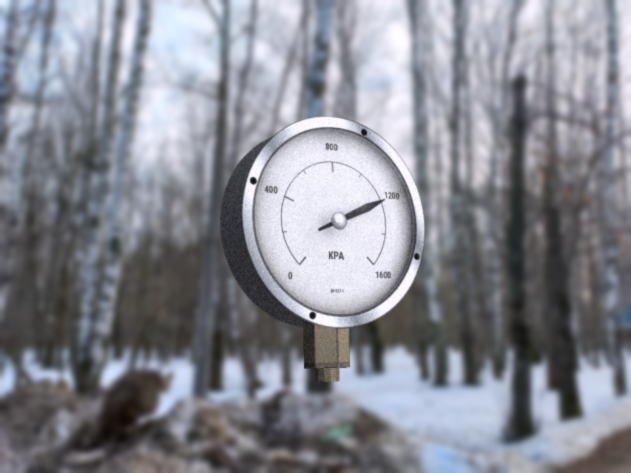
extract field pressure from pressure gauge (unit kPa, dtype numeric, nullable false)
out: 1200 kPa
